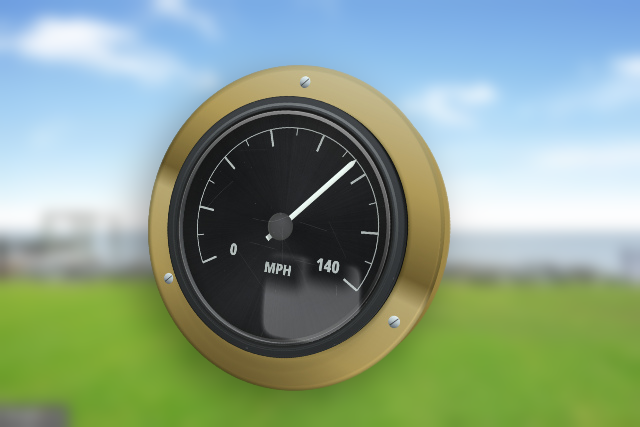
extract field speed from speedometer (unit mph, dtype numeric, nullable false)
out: 95 mph
